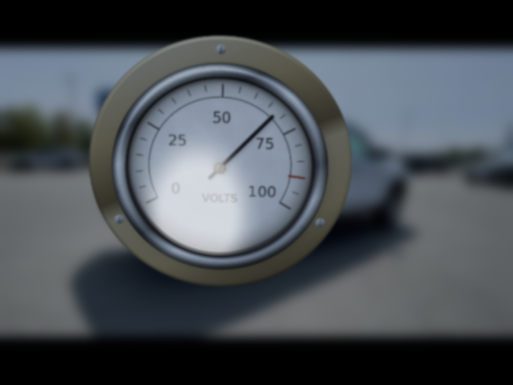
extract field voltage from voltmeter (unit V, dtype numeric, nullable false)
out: 67.5 V
